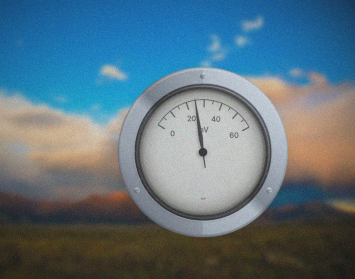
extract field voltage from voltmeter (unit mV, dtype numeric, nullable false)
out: 25 mV
